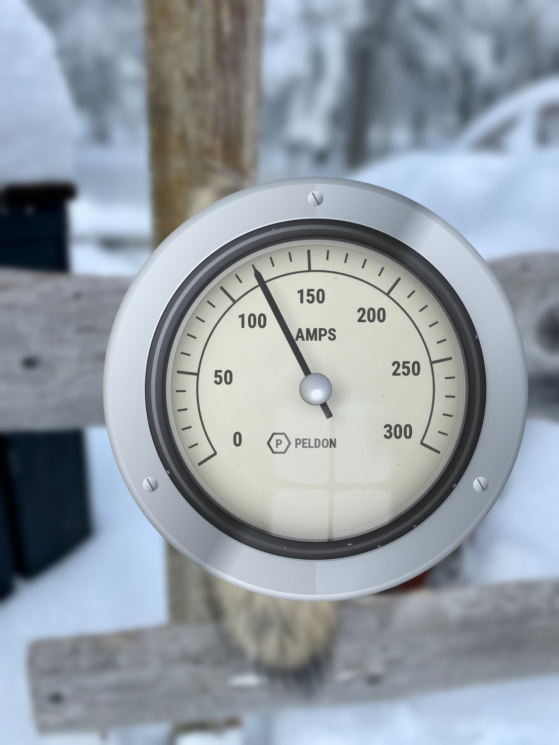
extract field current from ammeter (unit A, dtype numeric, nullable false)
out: 120 A
